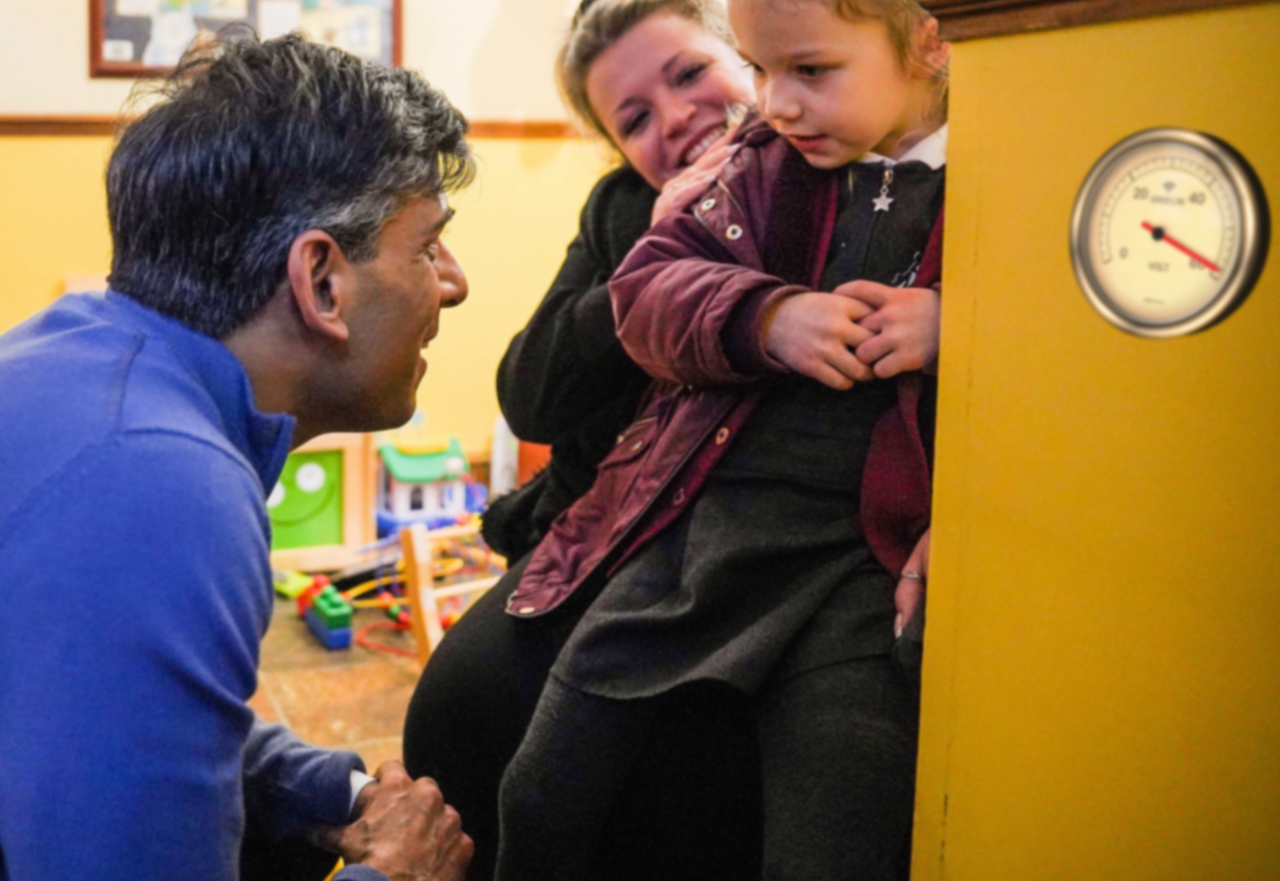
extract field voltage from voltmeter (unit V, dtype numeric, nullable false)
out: 58 V
